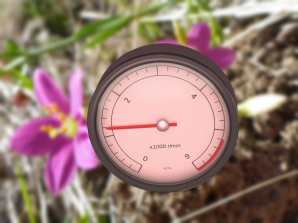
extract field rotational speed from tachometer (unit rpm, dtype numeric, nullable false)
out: 1200 rpm
